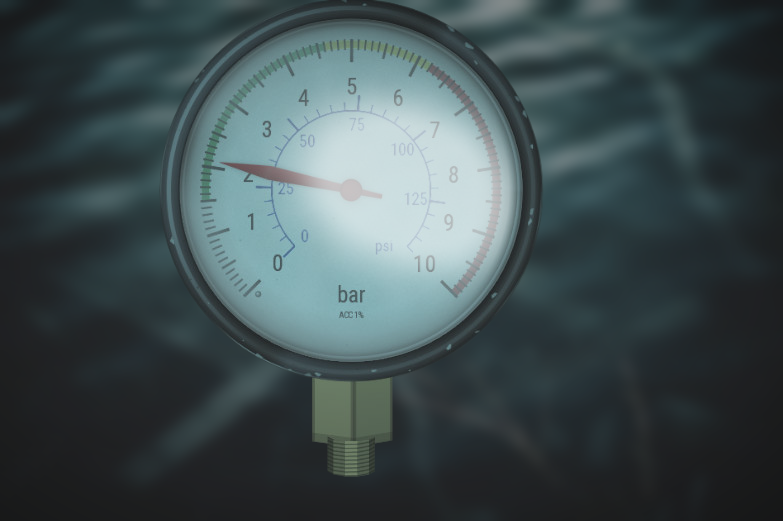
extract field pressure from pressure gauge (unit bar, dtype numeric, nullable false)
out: 2.1 bar
